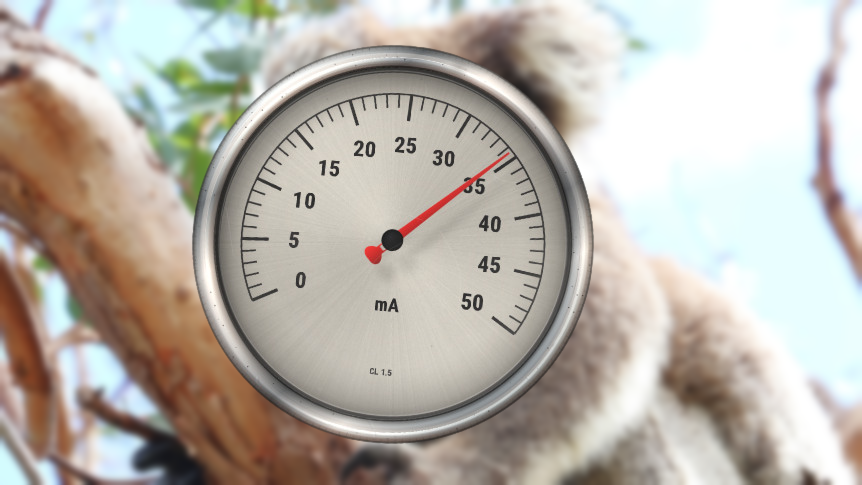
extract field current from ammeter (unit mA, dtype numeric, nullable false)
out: 34.5 mA
